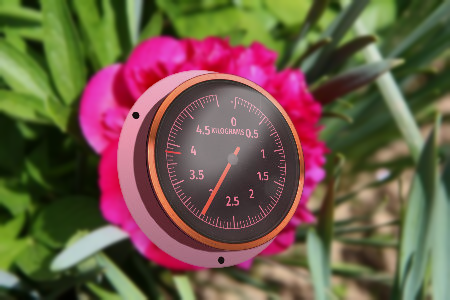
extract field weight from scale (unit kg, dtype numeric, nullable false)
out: 3 kg
